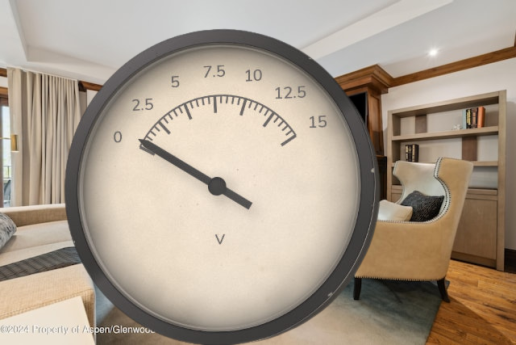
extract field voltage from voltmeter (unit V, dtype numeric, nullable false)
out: 0.5 V
